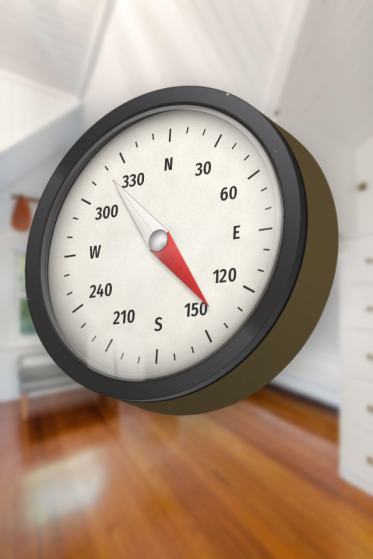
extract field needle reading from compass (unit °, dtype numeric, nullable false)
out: 140 °
